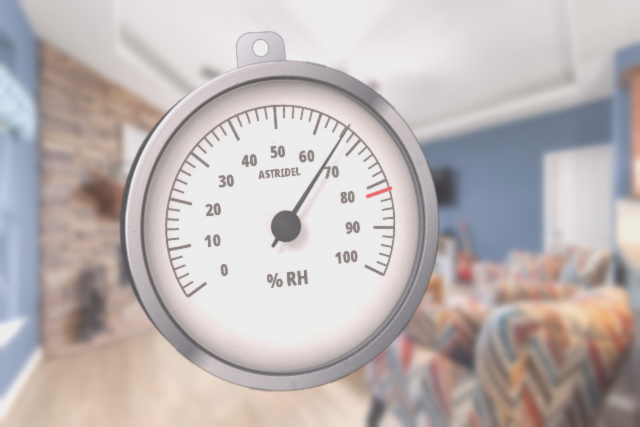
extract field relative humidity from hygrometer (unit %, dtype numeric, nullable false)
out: 66 %
